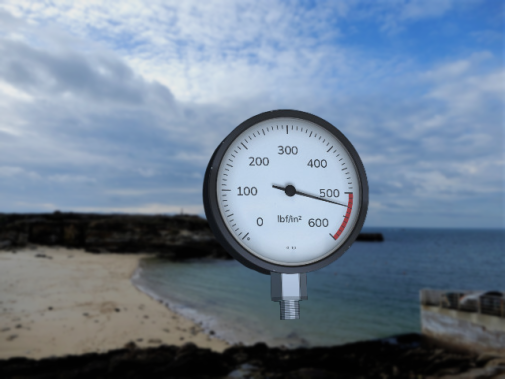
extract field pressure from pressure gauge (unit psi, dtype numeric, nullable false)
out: 530 psi
